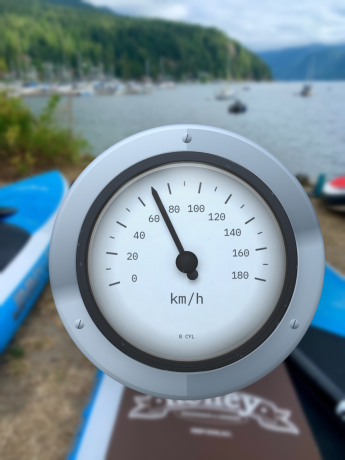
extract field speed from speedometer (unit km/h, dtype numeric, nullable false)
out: 70 km/h
